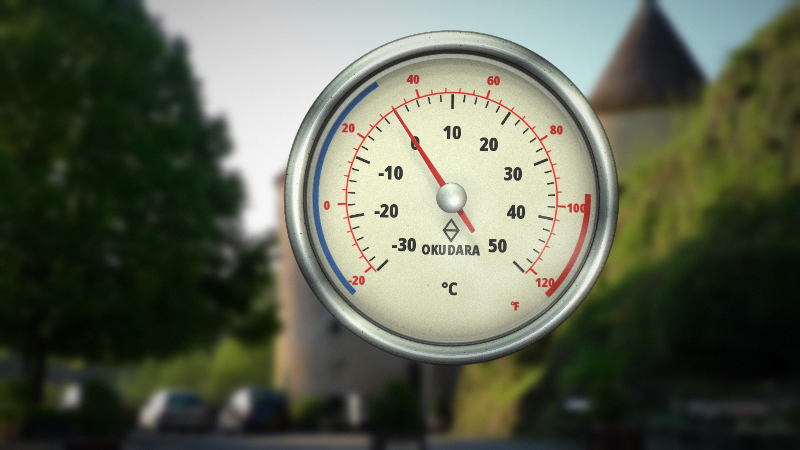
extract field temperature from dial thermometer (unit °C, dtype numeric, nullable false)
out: 0 °C
